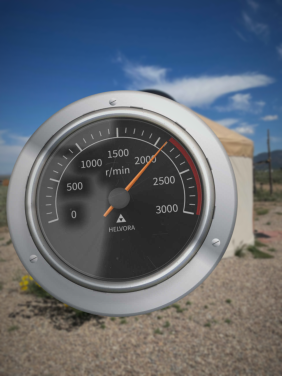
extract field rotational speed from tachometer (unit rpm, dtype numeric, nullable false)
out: 2100 rpm
